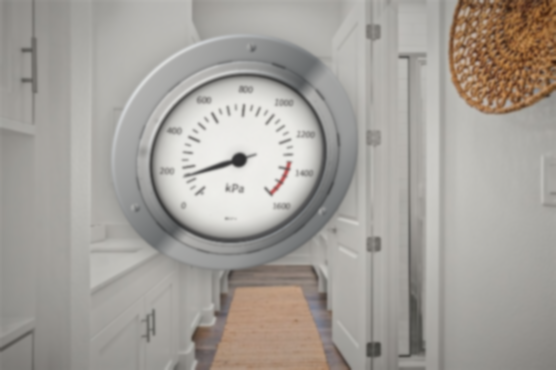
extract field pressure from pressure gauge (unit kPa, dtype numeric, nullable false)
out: 150 kPa
